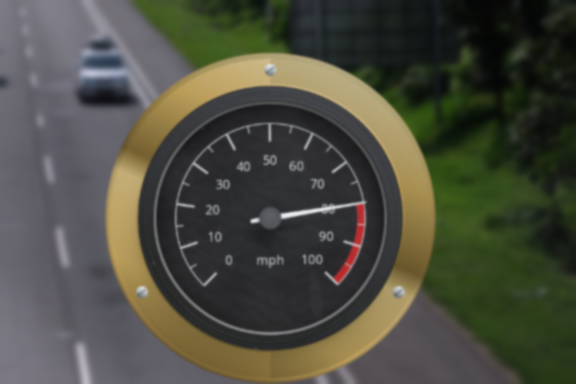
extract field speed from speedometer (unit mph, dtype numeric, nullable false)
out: 80 mph
